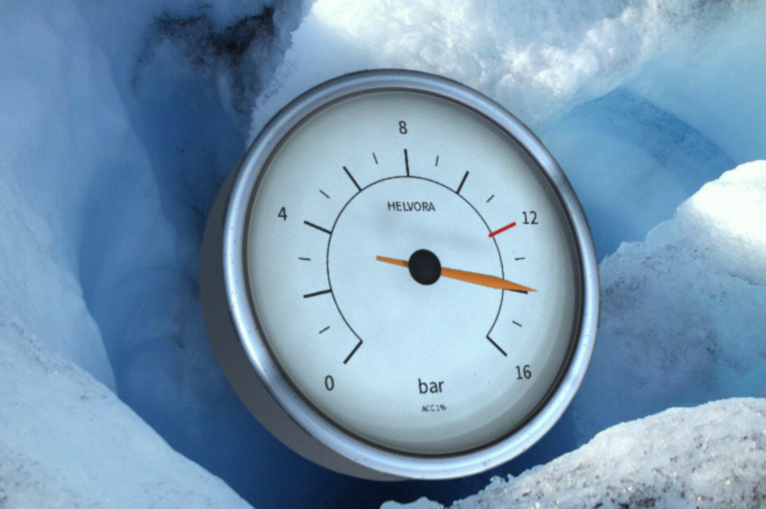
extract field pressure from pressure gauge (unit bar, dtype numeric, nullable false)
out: 14 bar
